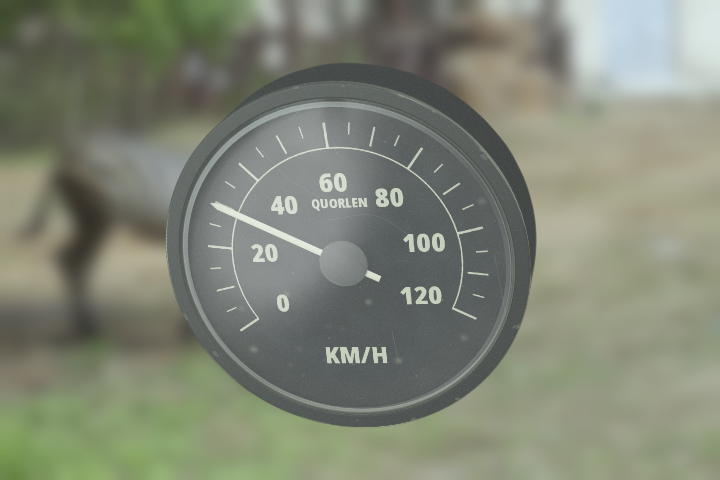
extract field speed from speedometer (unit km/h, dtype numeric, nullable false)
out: 30 km/h
